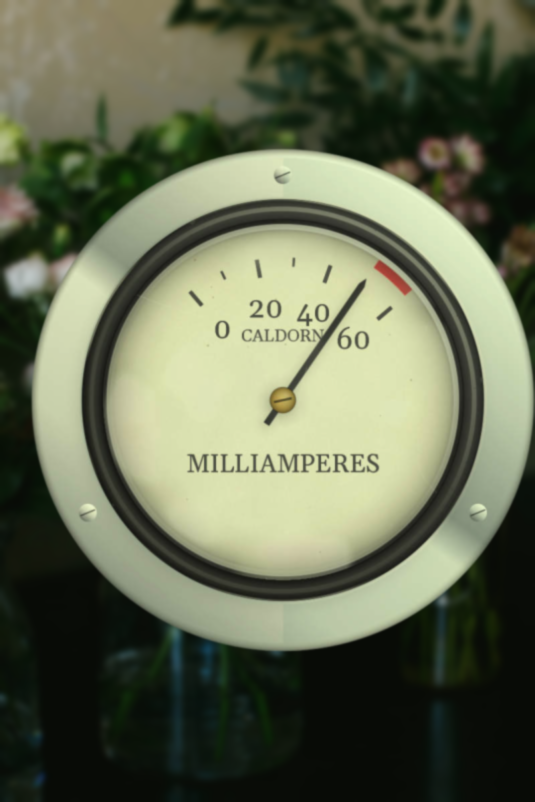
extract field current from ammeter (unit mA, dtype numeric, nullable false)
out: 50 mA
